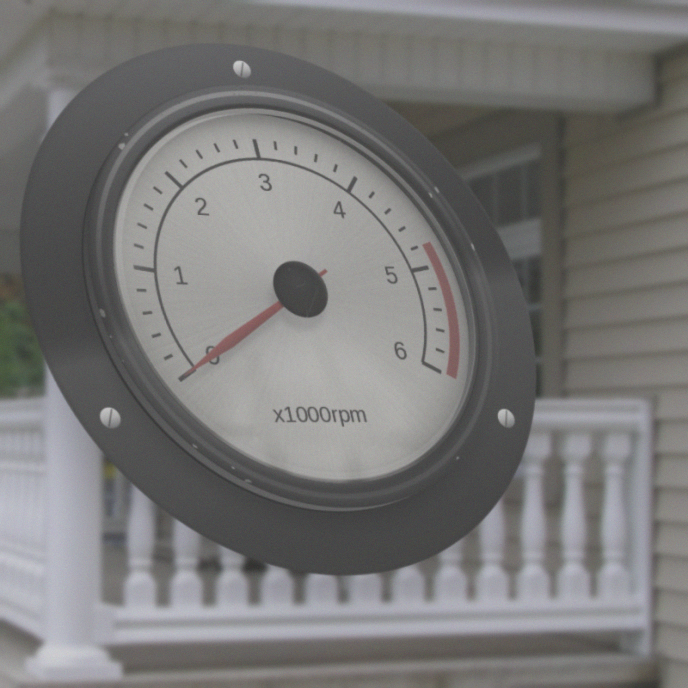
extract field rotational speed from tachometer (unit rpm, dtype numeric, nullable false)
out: 0 rpm
